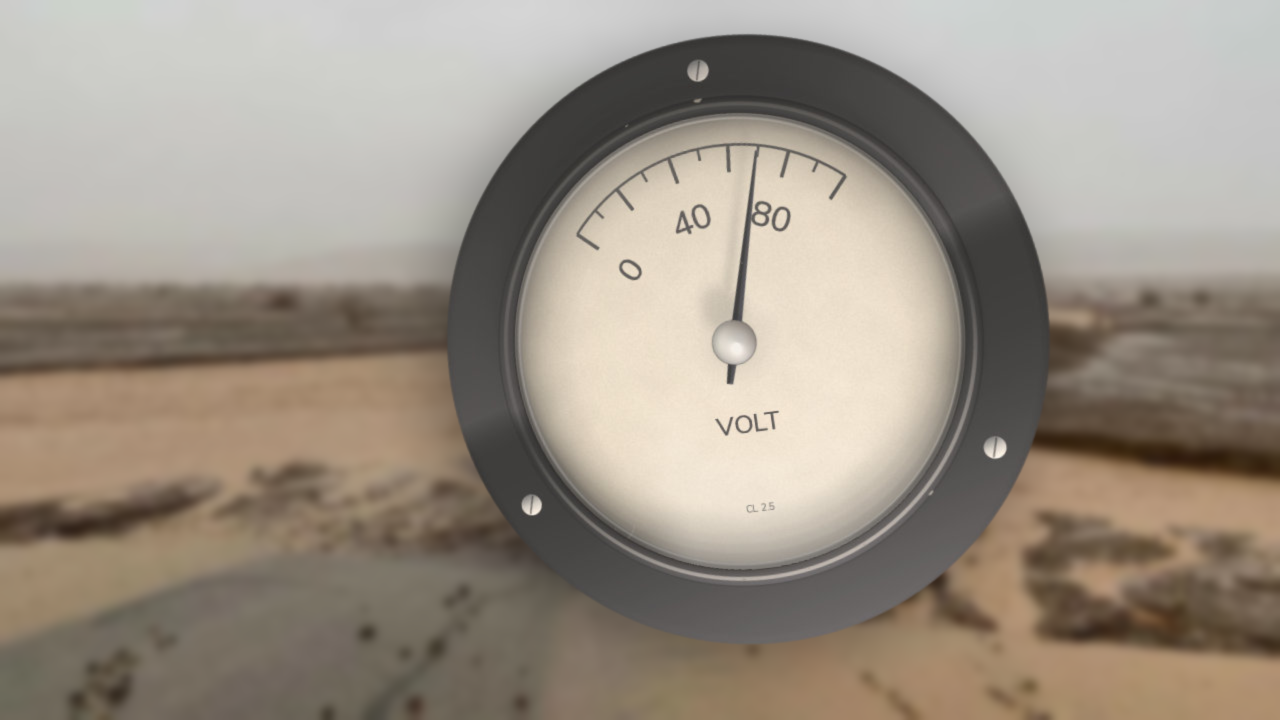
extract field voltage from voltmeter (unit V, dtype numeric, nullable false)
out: 70 V
